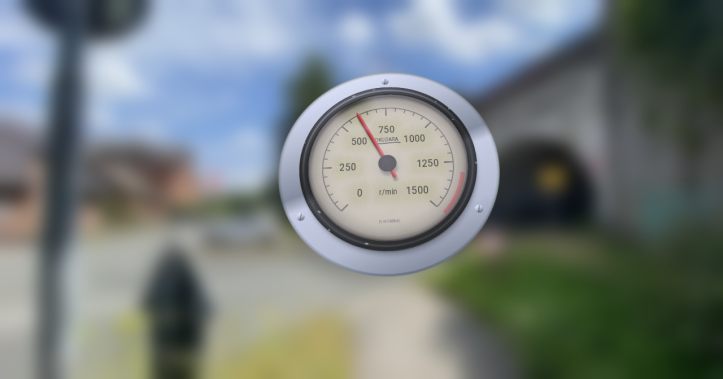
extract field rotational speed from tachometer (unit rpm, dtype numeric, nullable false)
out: 600 rpm
